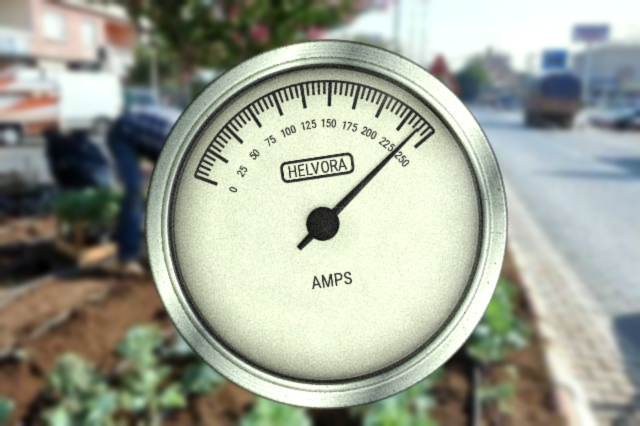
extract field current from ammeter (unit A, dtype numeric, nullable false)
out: 240 A
